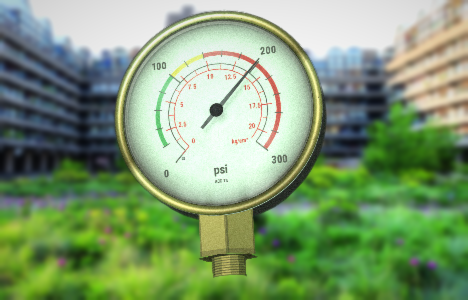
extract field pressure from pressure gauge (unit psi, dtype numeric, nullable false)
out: 200 psi
